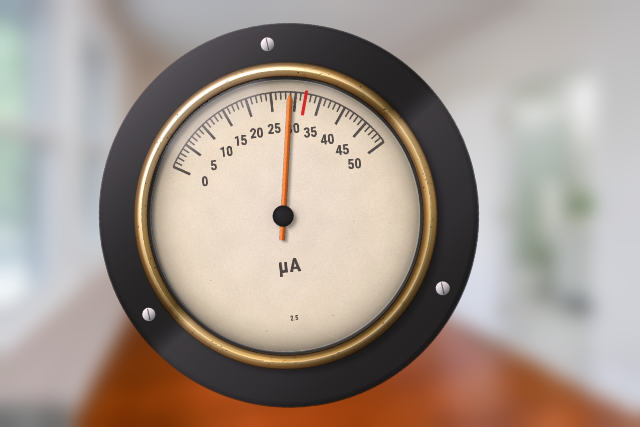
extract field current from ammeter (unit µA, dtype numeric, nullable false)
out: 29 µA
